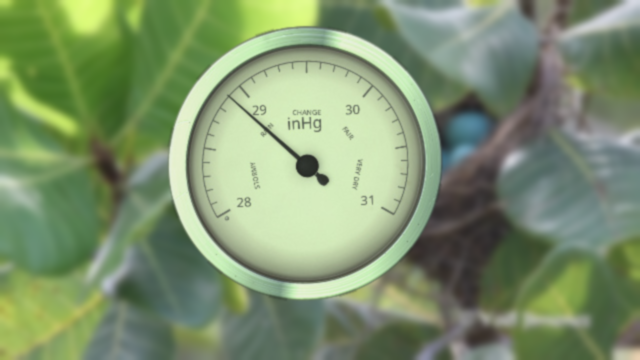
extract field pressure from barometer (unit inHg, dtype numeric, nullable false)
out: 28.9 inHg
